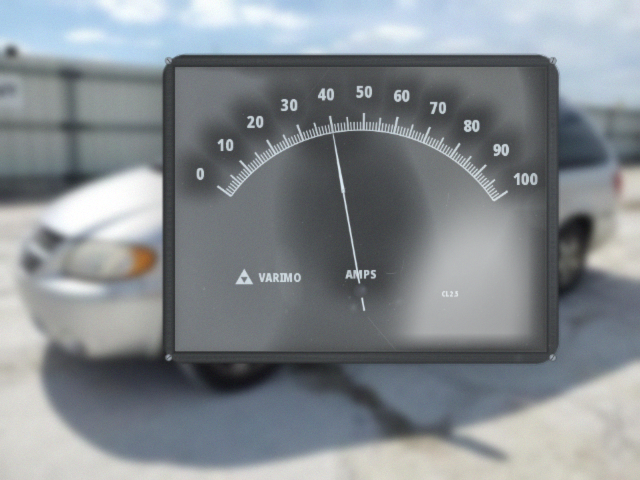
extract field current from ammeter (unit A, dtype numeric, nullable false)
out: 40 A
